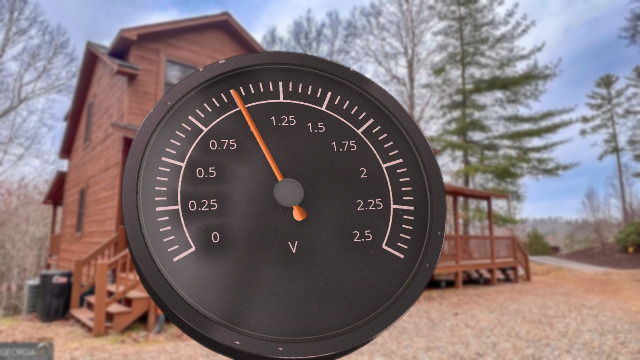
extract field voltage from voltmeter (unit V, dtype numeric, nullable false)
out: 1 V
